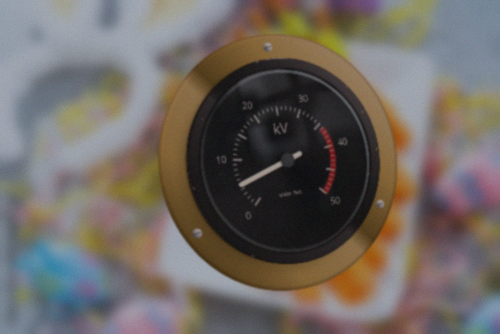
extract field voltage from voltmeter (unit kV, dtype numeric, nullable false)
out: 5 kV
